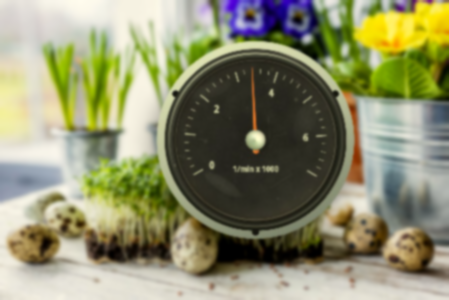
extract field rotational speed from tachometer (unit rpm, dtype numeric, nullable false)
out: 3400 rpm
